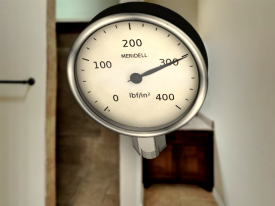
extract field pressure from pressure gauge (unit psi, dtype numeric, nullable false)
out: 300 psi
